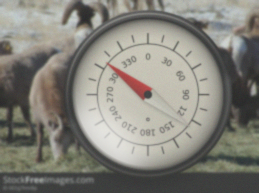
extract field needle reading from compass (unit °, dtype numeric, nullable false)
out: 307.5 °
